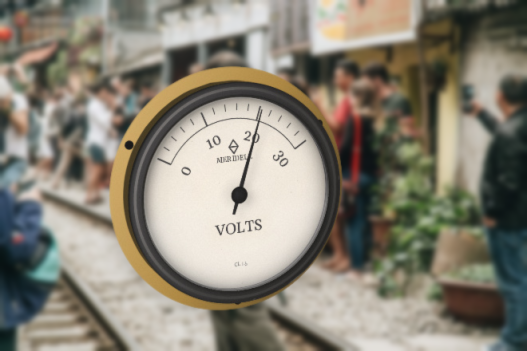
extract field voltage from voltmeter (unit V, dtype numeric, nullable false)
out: 20 V
